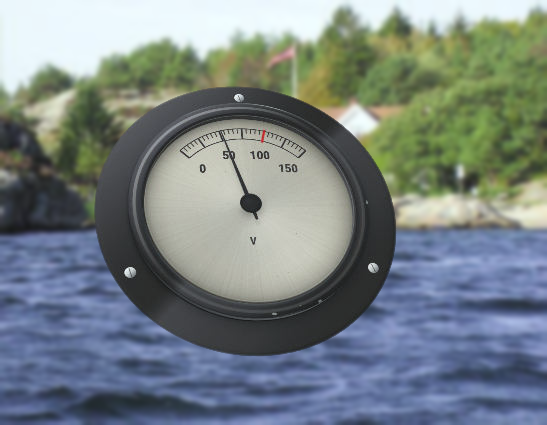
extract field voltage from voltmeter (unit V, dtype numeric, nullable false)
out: 50 V
